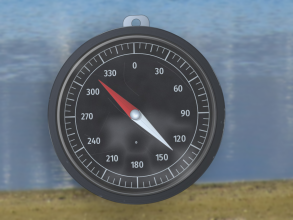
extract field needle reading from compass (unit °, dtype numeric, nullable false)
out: 315 °
